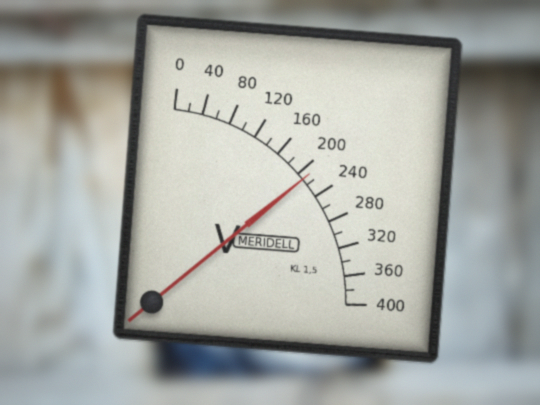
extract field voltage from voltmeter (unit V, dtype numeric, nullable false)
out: 210 V
